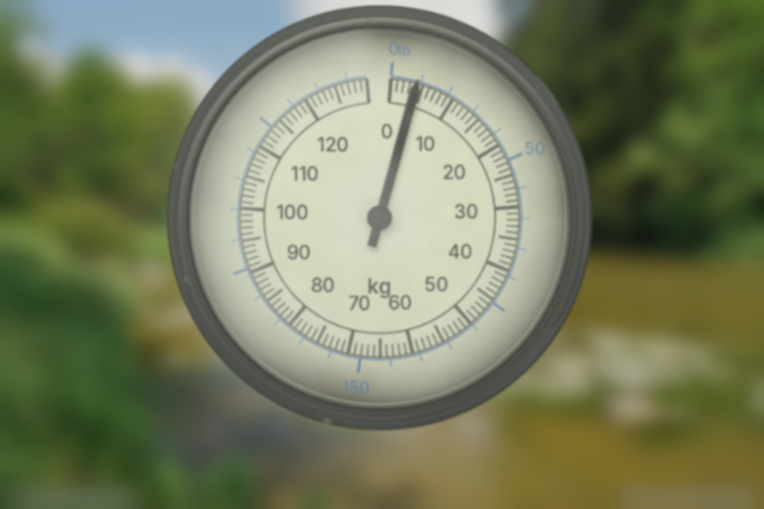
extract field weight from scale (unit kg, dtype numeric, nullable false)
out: 4 kg
